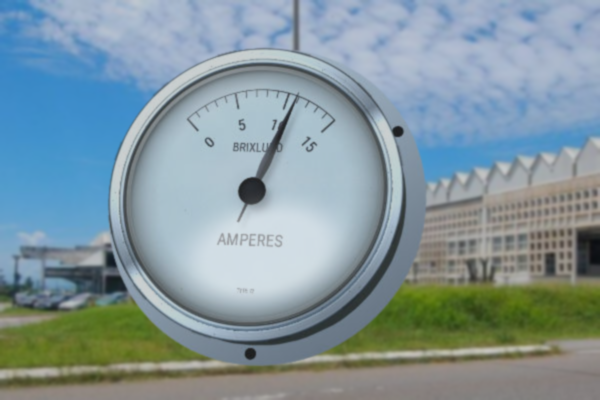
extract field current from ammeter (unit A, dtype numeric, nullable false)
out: 11 A
